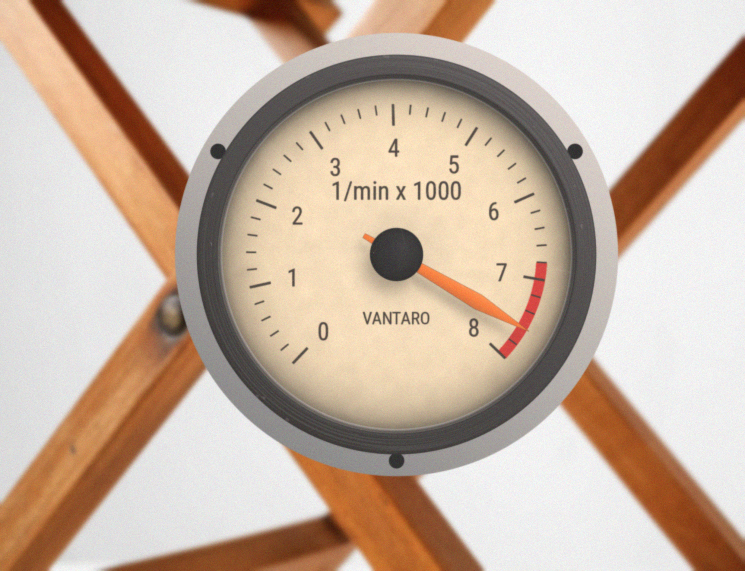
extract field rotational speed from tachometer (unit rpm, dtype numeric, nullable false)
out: 7600 rpm
